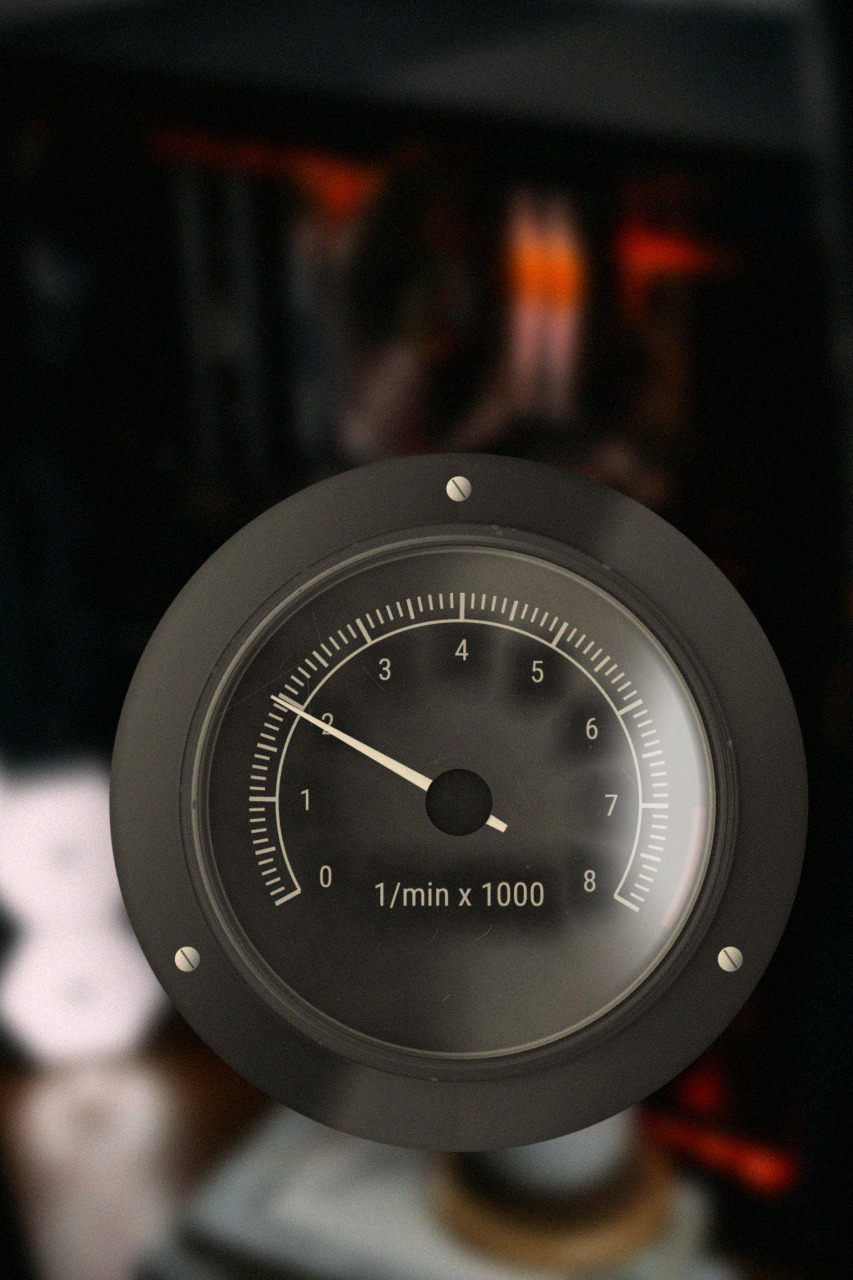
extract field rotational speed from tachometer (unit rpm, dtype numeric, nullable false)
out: 1950 rpm
